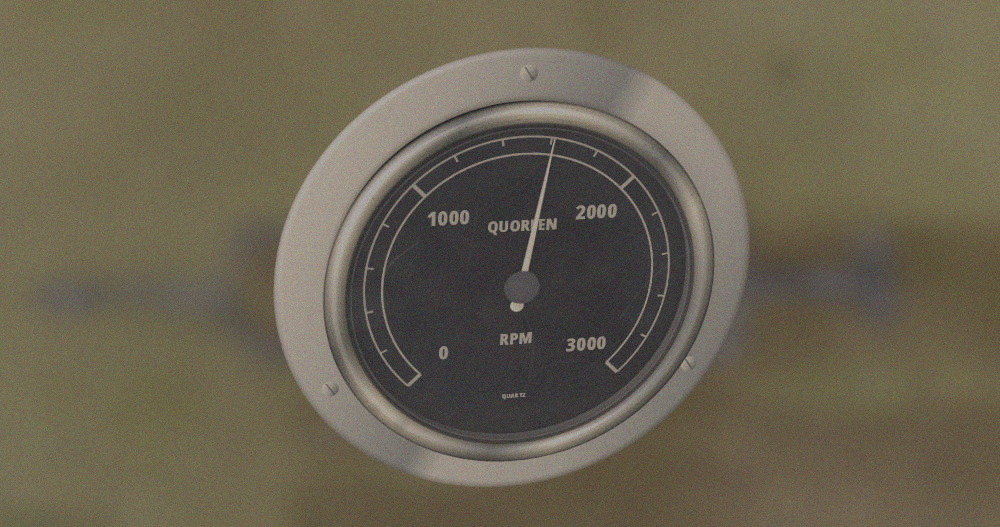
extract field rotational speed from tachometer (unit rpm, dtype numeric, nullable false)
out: 1600 rpm
